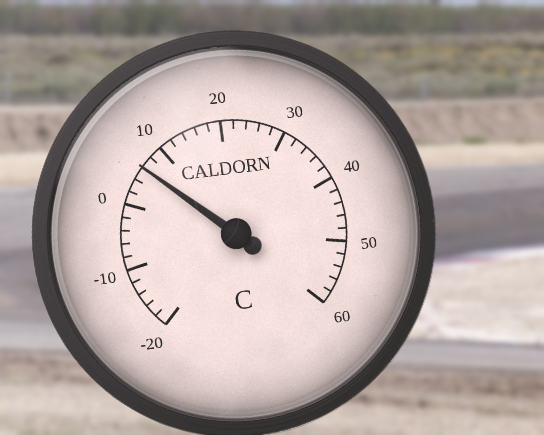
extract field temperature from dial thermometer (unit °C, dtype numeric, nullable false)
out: 6 °C
